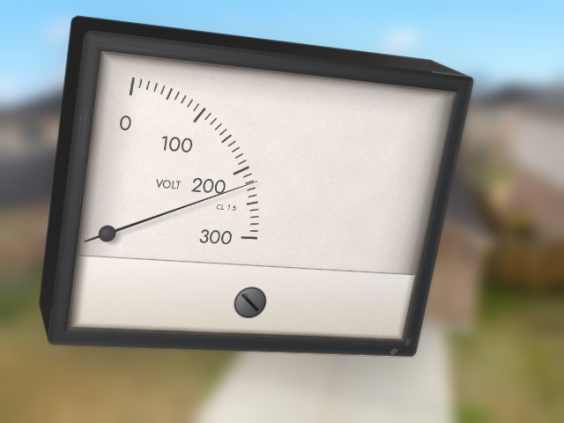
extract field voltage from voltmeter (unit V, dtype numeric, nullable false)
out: 220 V
